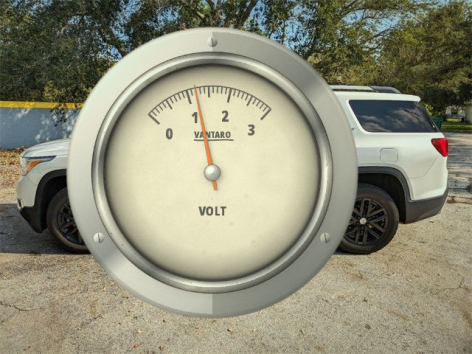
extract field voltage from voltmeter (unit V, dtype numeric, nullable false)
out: 1.2 V
